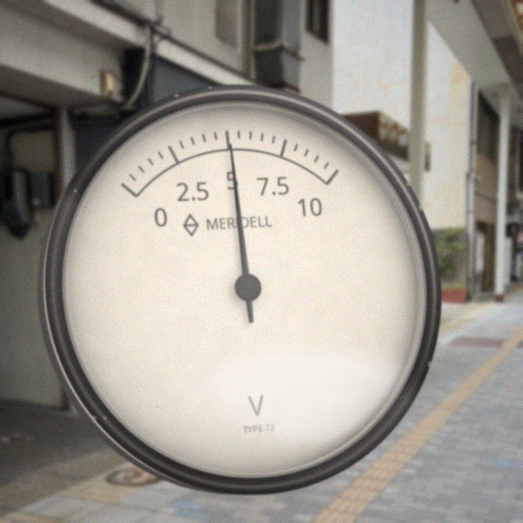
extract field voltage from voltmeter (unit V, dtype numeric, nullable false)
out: 5 V
